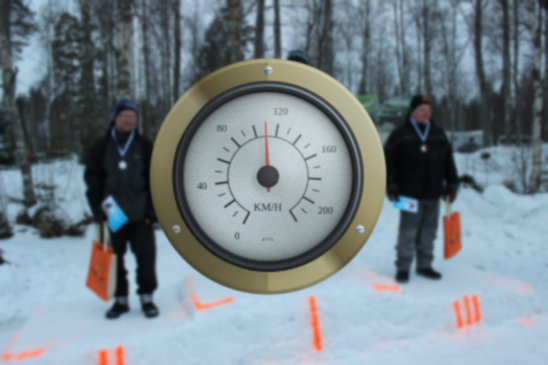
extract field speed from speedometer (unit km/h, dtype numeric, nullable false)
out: 110 km/h
